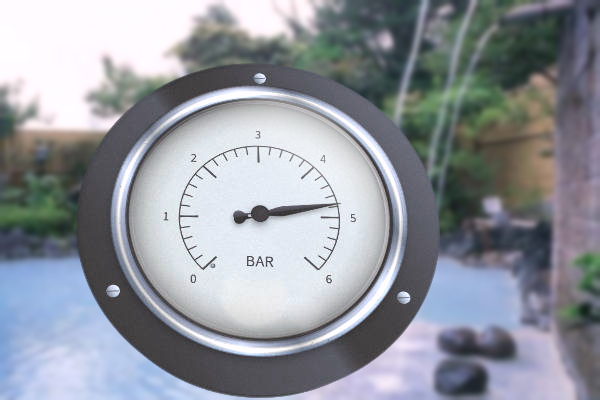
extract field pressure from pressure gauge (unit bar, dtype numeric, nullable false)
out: 4.8 bar
